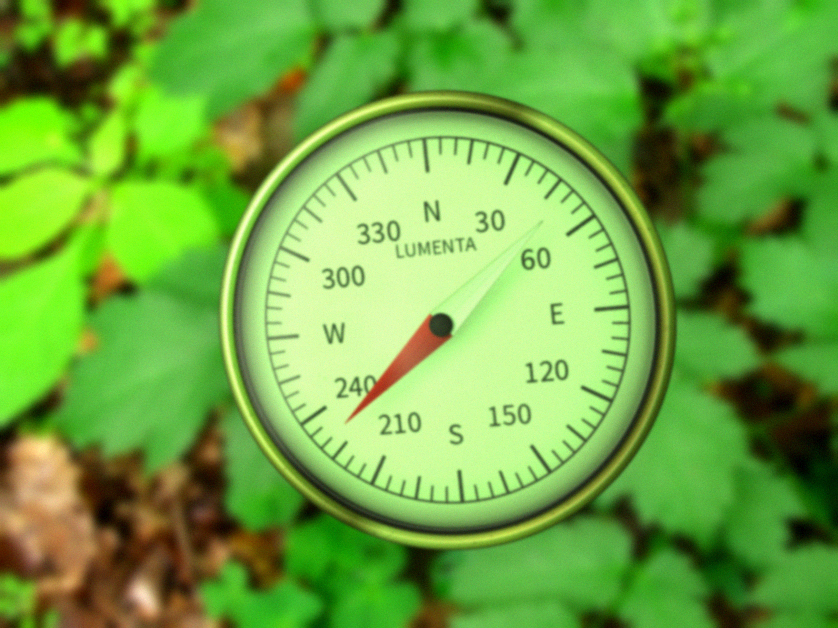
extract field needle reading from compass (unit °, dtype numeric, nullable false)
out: 230 °
